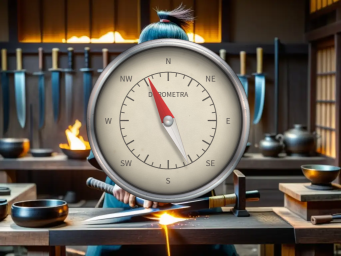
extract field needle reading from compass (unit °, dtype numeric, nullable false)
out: 335 °
